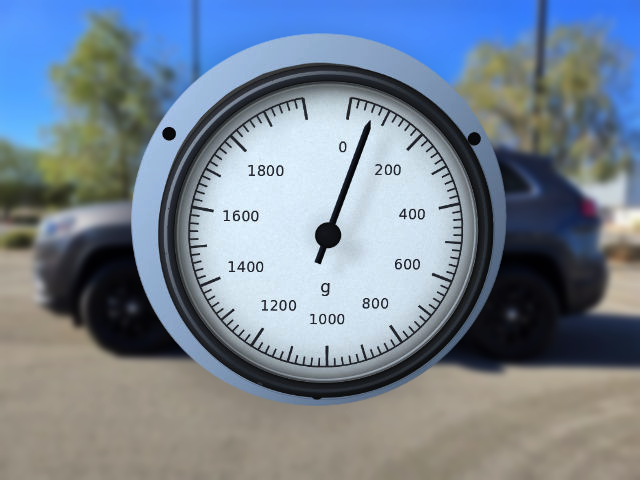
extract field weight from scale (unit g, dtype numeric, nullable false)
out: 60 g
